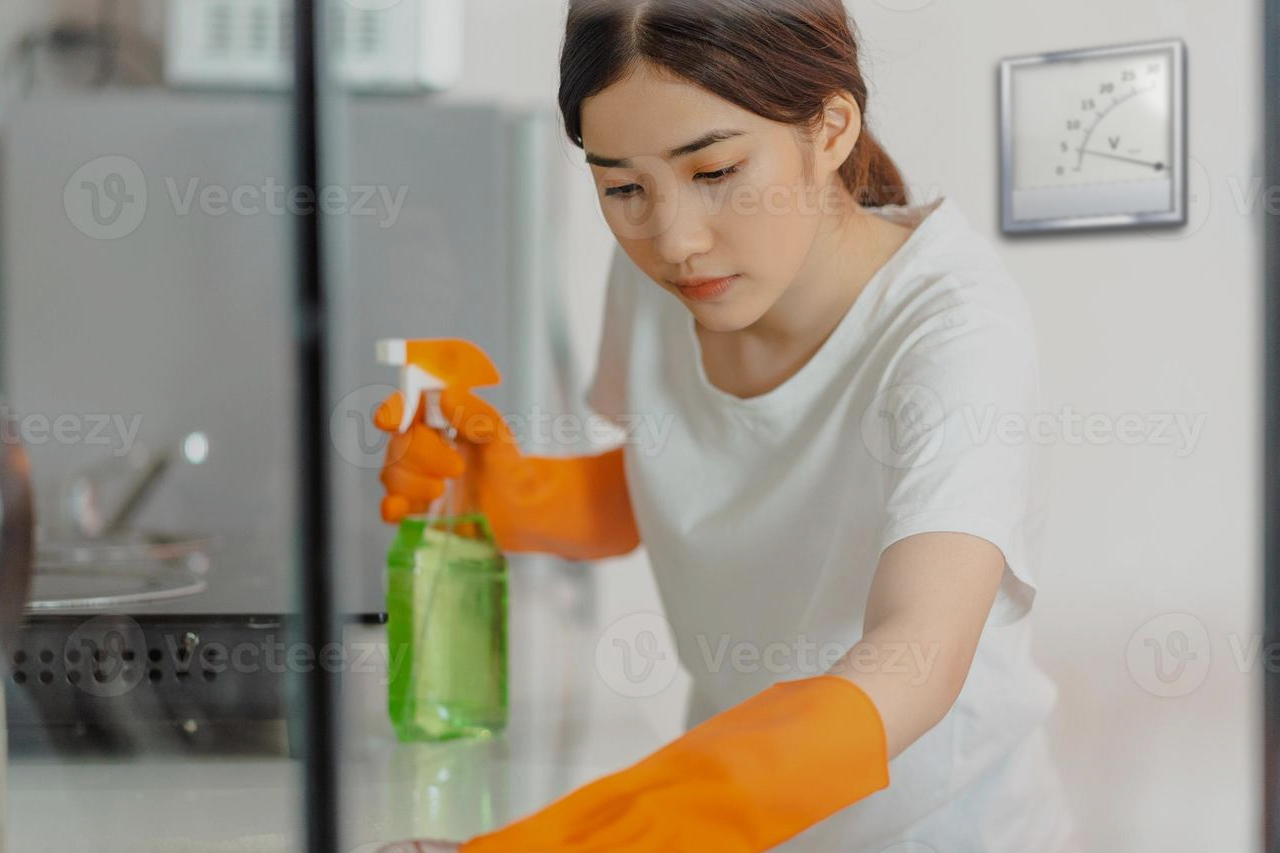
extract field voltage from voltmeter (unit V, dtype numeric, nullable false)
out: 5 V
